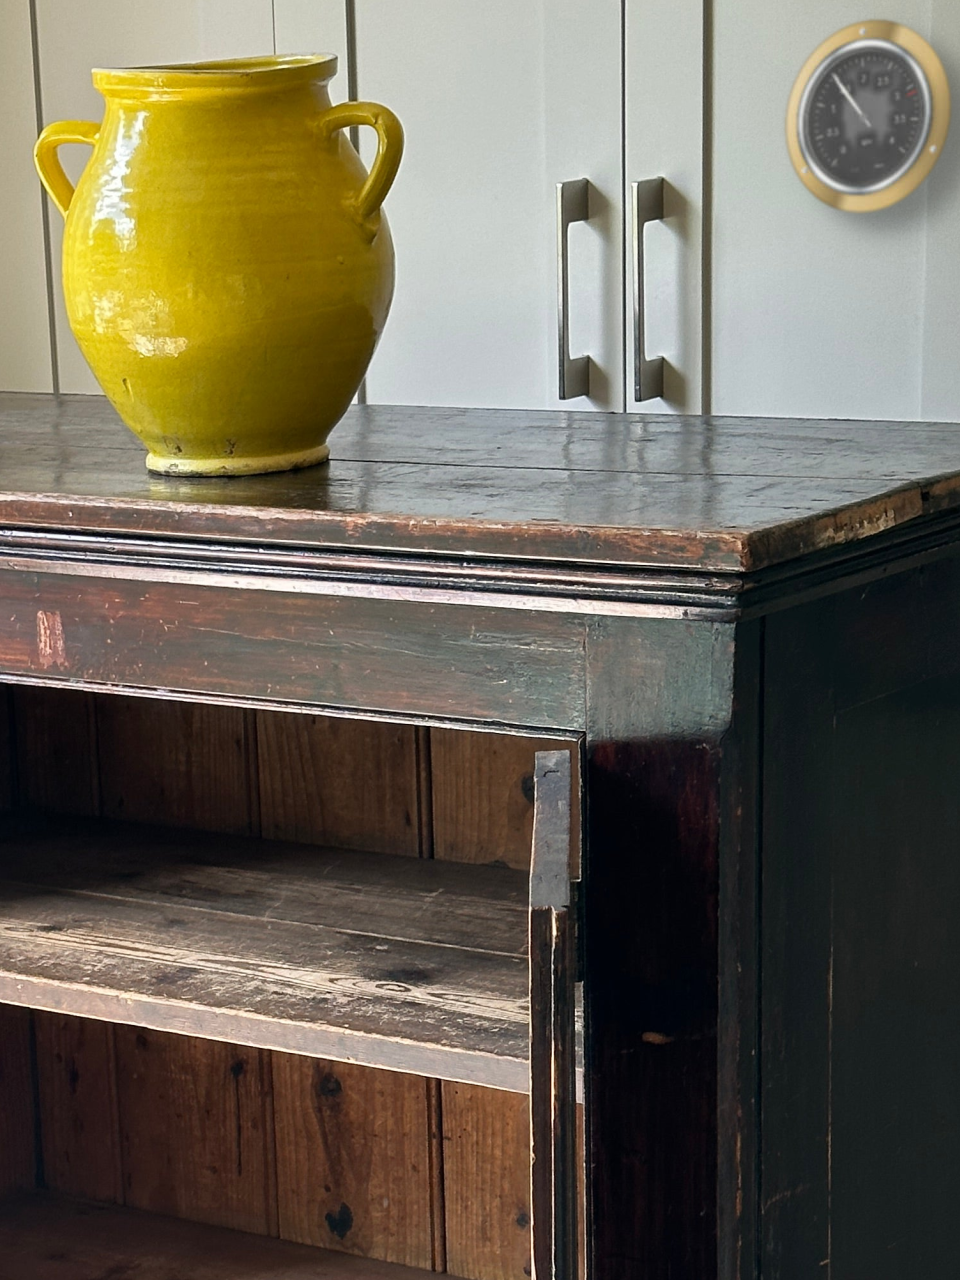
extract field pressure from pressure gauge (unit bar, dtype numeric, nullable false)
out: 1.5 bar
